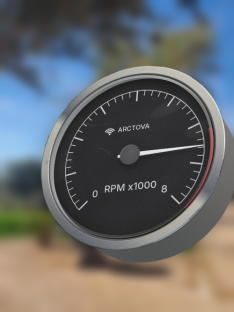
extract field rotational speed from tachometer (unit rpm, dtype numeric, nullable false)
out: 6600 rpm
